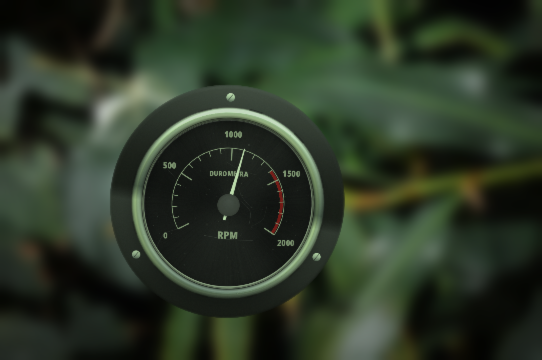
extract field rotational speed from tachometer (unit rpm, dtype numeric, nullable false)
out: 1100 rpm
